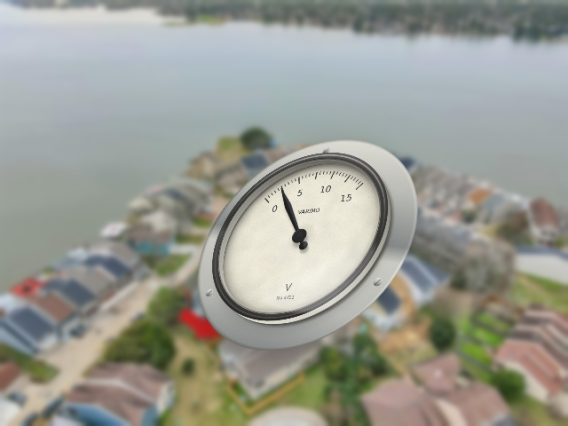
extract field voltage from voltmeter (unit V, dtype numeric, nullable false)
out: 2.5 V
